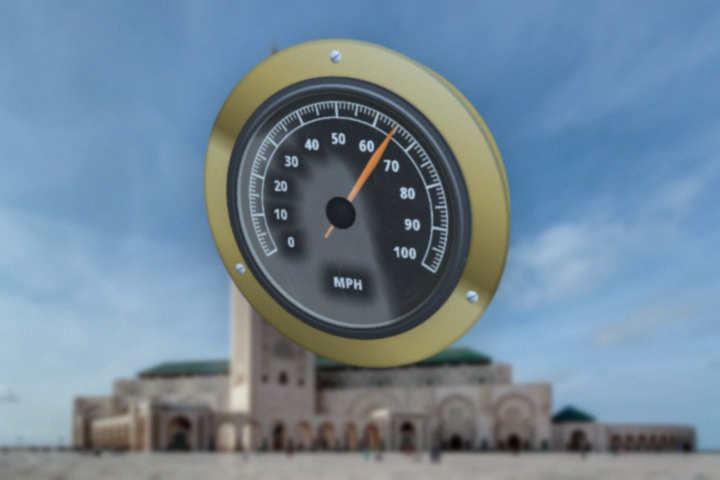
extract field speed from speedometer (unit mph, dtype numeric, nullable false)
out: 65 mph
